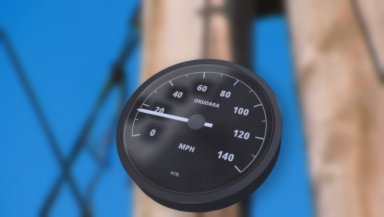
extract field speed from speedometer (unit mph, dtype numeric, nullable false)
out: 15 mph
